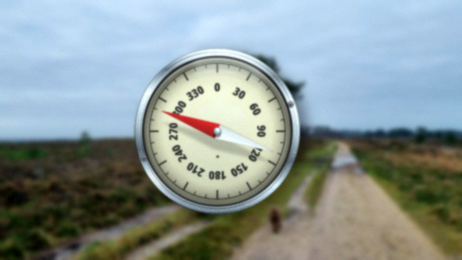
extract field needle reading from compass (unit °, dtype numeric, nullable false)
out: 290 °
